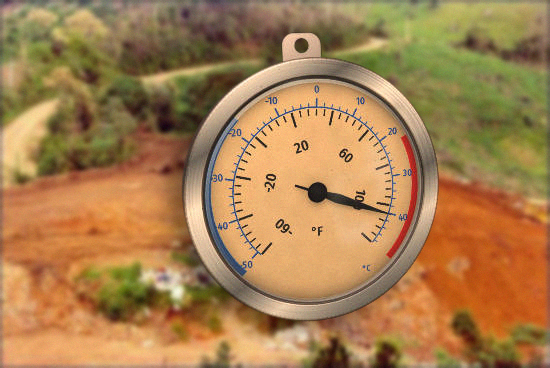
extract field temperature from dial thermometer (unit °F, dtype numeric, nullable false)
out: 104 °F
